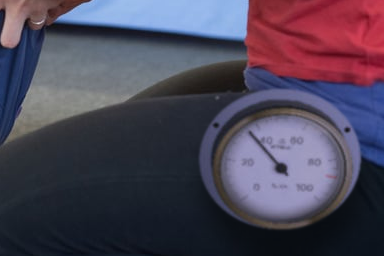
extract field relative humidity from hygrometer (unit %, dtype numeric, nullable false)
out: 36 %
